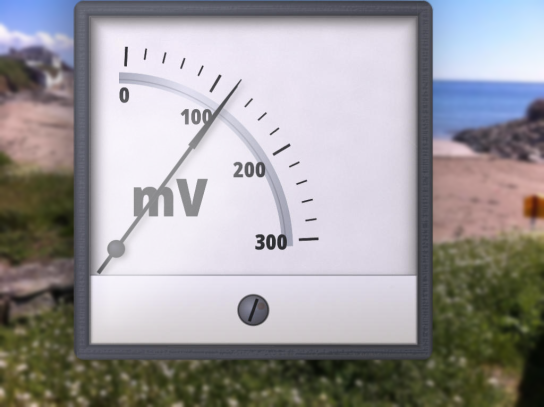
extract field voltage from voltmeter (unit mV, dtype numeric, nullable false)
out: 120 mV
